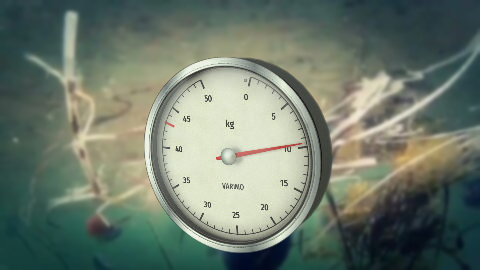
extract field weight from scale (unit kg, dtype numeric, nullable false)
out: 9.5 kg
